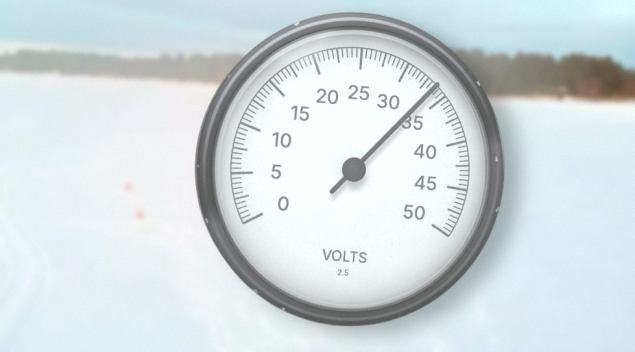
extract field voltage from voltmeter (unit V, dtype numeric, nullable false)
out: 33.5 V
